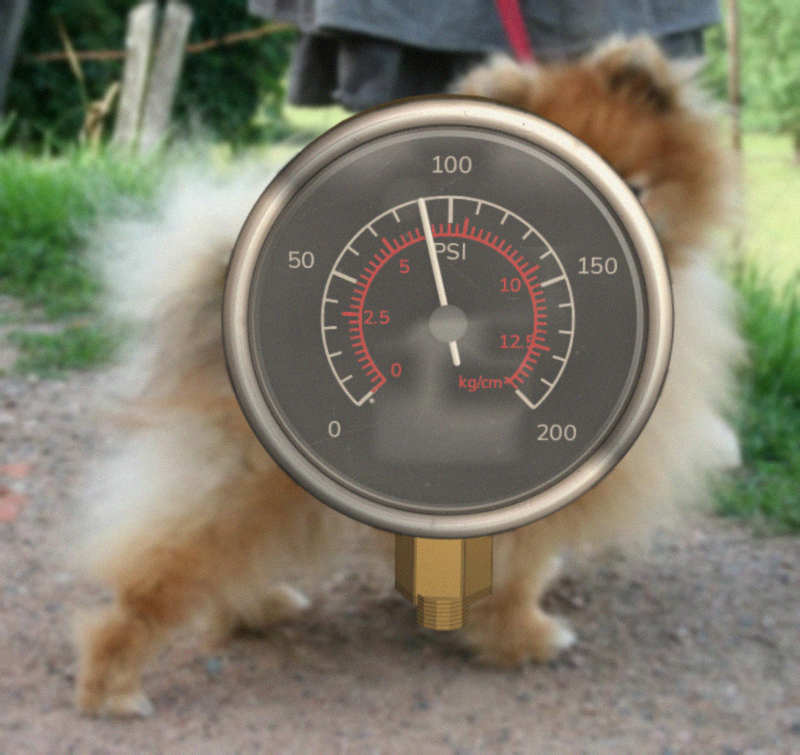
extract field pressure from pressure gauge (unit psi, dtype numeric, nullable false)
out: 90 psi
